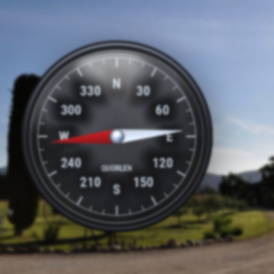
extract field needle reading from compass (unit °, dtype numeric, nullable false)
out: 265 °
